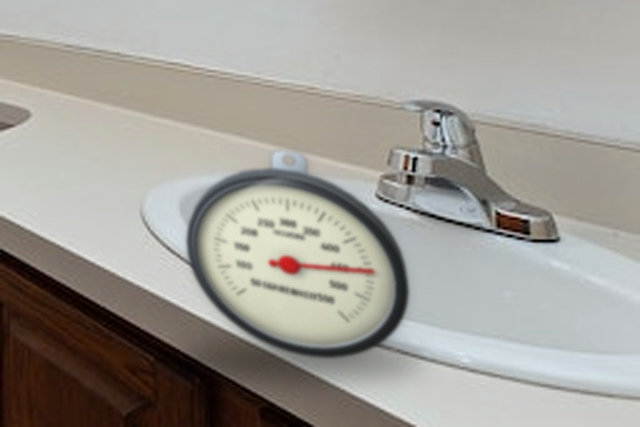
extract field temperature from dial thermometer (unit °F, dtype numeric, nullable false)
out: 450 °F
